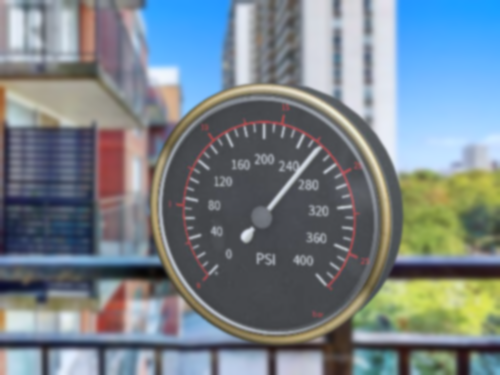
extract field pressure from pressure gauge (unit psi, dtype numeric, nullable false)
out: 260 psi
